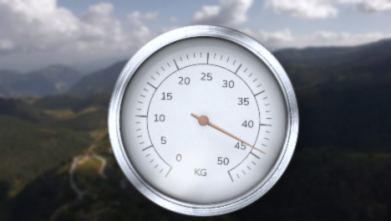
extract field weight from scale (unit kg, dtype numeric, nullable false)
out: 44 kg
